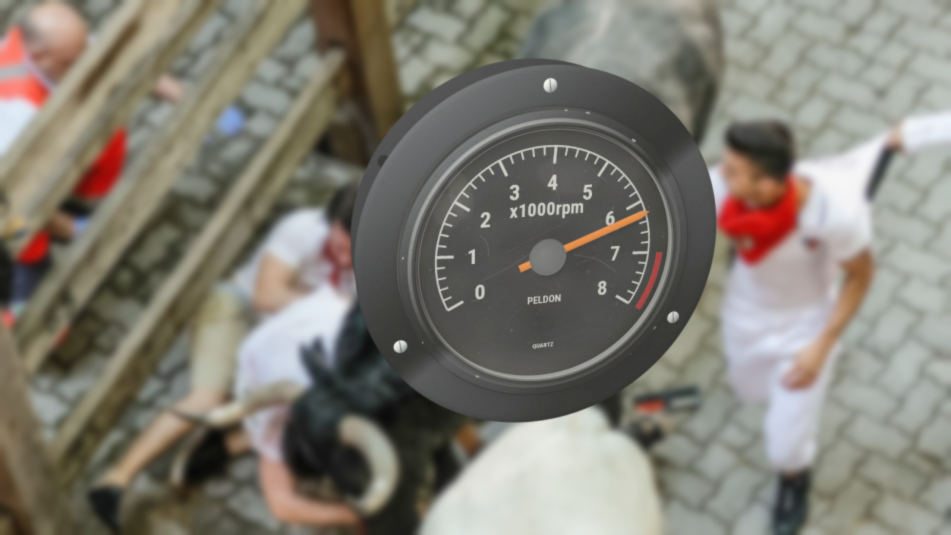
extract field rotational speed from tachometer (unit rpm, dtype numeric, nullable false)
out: 6200 rpm
